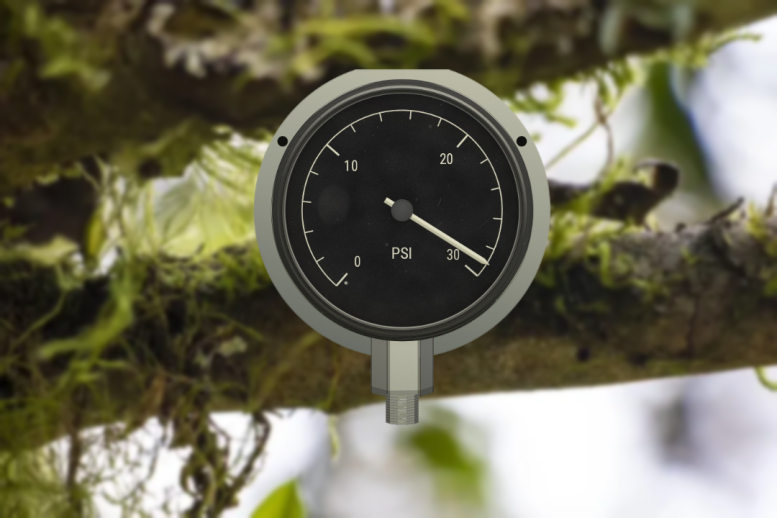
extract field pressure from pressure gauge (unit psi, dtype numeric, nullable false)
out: 29 psi
